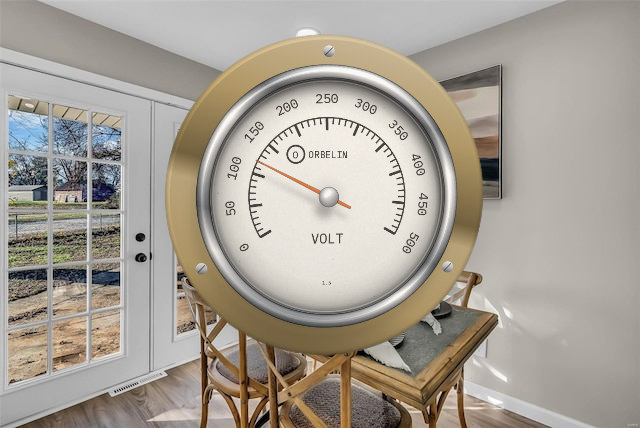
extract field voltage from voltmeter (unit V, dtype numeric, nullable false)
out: 120 V
